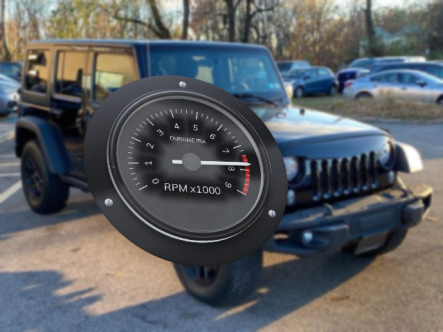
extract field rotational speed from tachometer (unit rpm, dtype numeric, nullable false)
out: 7800 rpm
